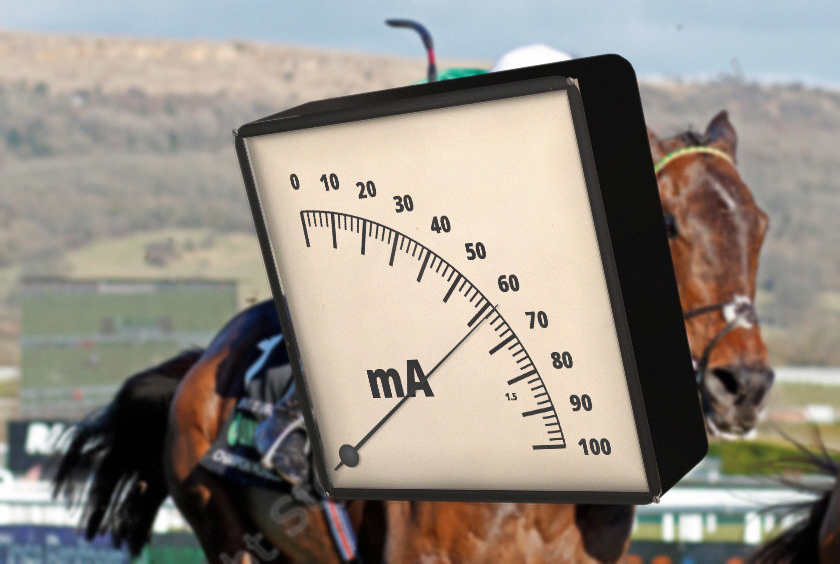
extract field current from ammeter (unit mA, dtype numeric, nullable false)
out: 62 mA
